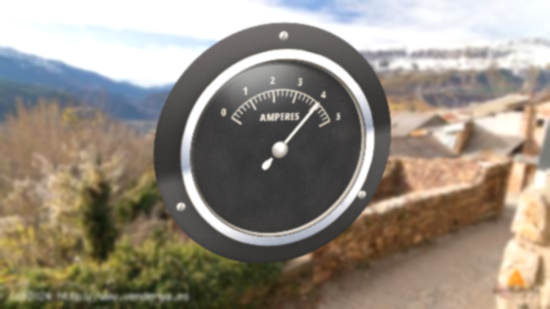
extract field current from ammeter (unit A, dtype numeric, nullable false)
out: 4 A
